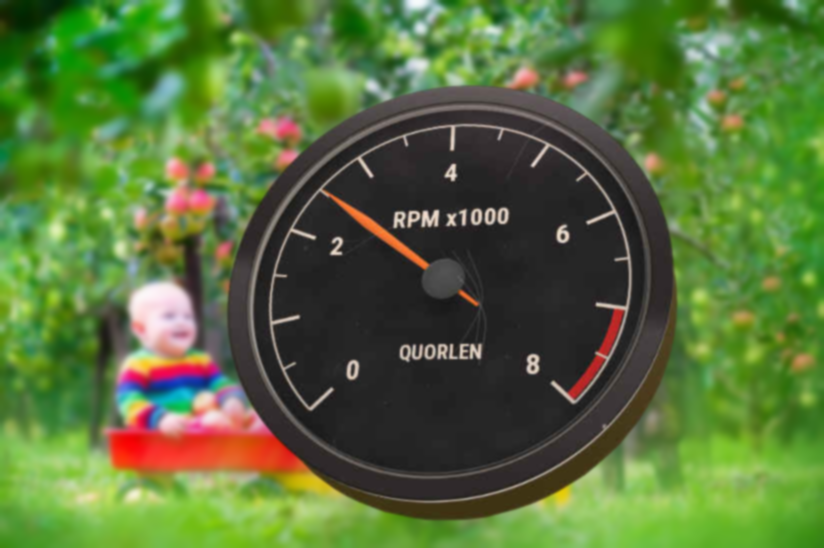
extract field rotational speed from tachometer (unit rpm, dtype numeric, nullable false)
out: 2500 rpm
